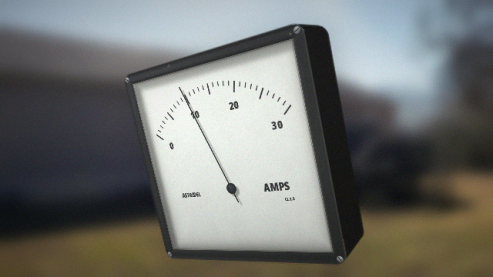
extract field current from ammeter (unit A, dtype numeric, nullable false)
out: 10 A
